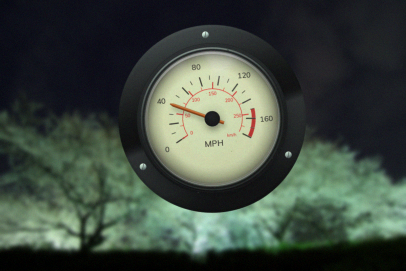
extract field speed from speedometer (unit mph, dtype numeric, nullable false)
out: 40 mph
